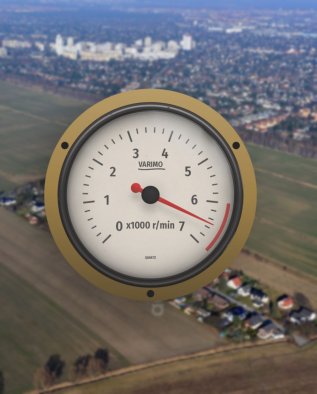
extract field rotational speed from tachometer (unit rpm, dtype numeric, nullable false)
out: 6500 rpm
